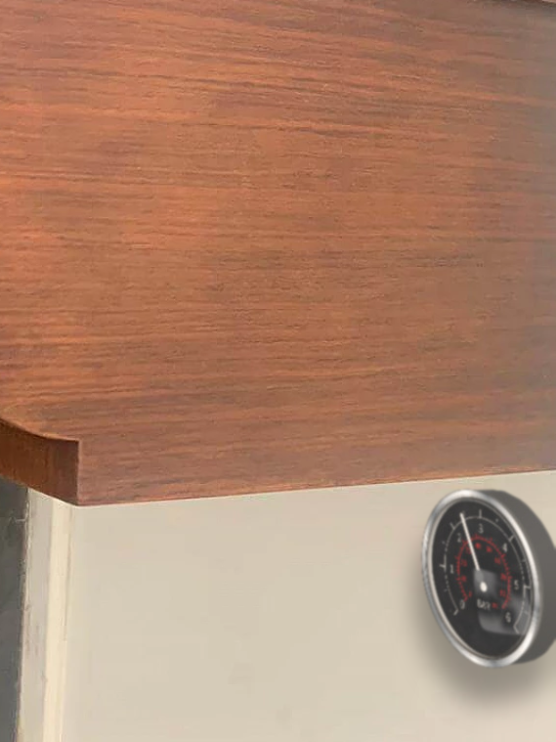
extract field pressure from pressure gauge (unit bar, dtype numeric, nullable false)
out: 2.5 bar
